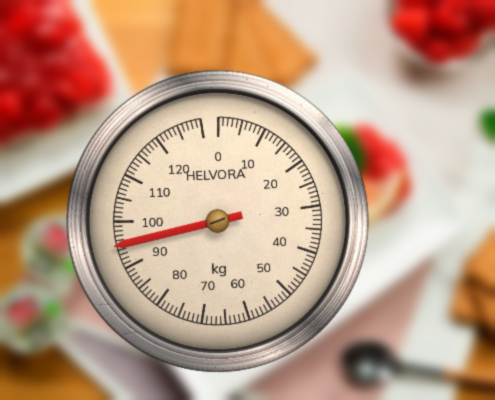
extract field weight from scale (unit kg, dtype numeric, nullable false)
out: 95 kg
